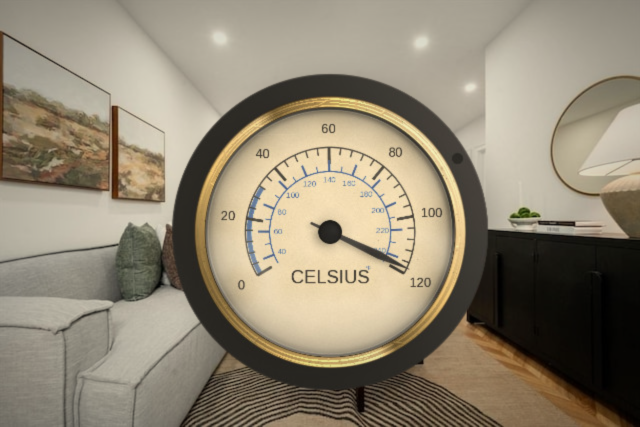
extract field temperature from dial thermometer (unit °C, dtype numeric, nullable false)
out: 118 °C
